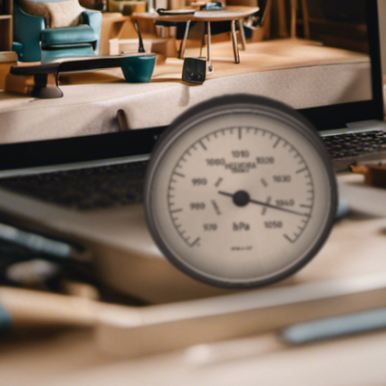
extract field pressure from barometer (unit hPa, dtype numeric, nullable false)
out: 1042 hPa
